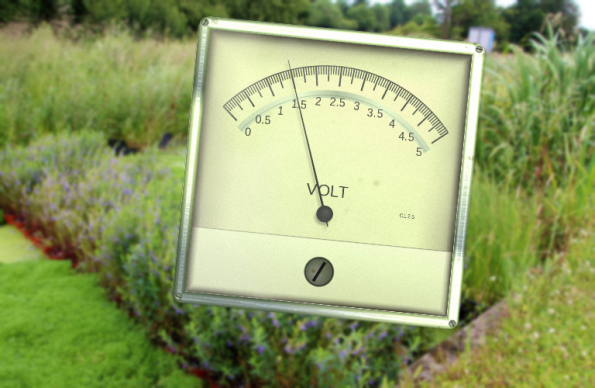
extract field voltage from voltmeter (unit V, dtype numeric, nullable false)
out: 1.5 V
